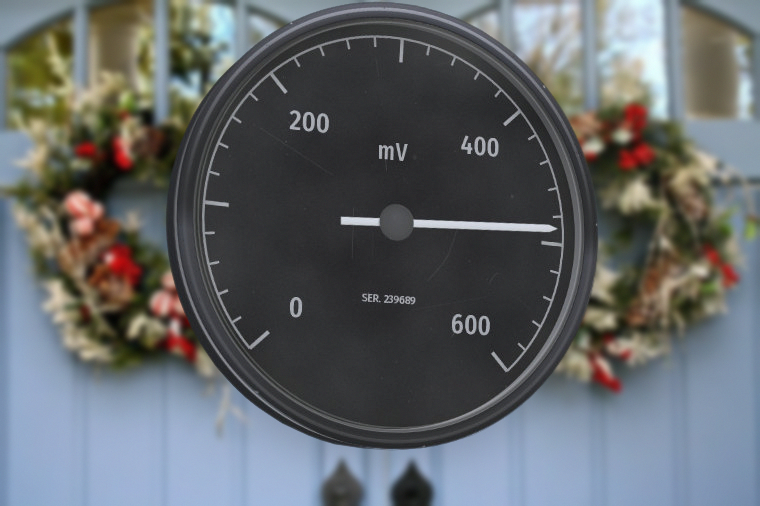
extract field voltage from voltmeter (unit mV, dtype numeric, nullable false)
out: 490 mV
